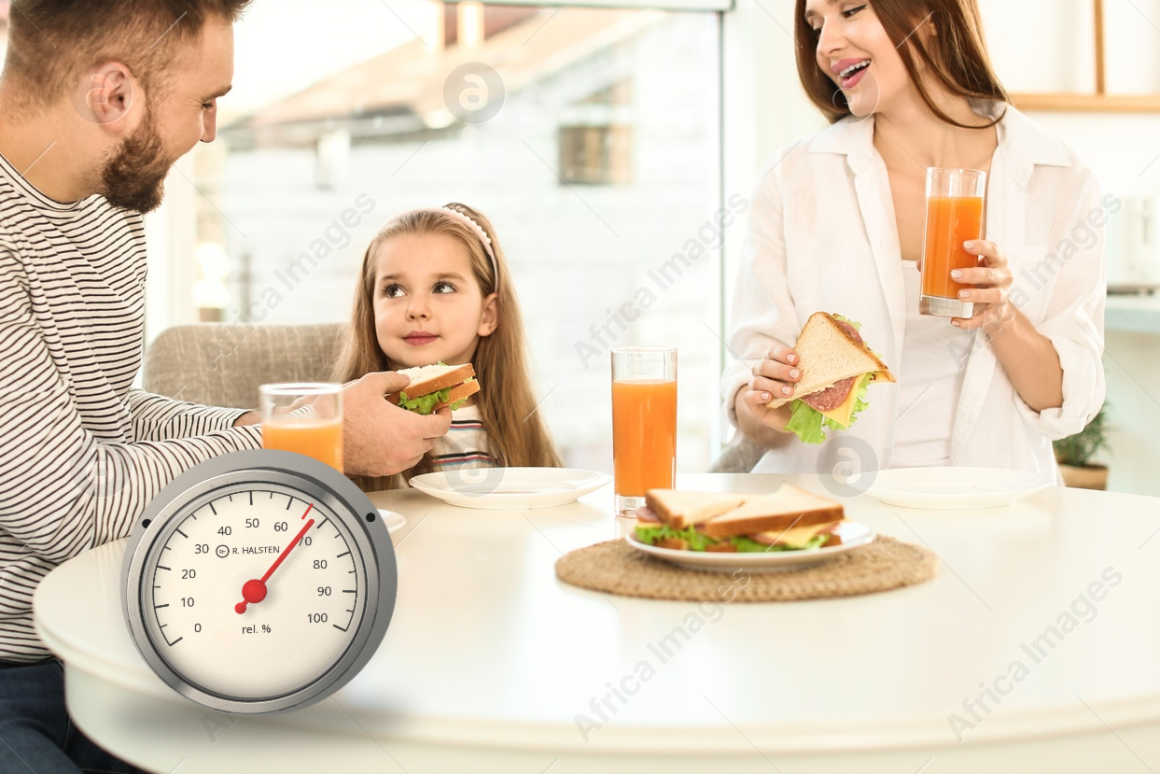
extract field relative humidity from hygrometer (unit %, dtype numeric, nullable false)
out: 67.5 %
